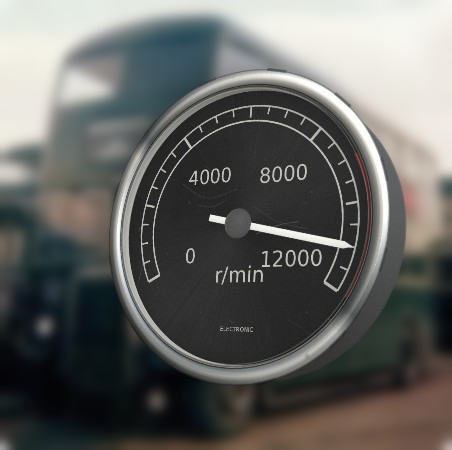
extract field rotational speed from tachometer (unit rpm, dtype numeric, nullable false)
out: 11000 rpm
